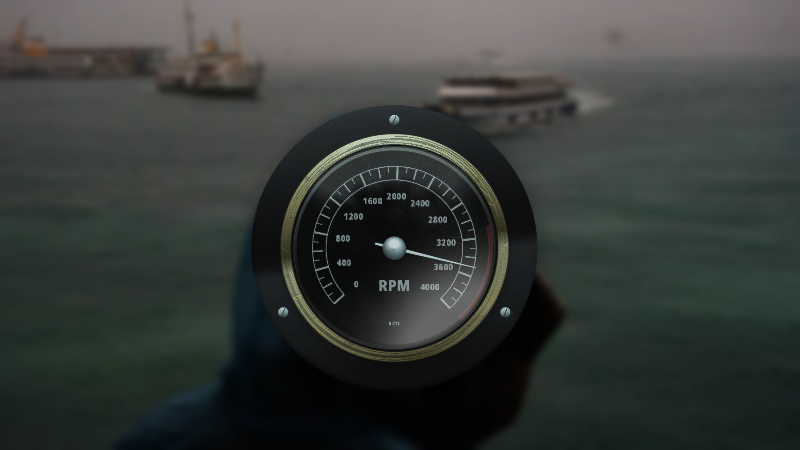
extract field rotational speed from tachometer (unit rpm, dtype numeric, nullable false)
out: 3500 rpm
